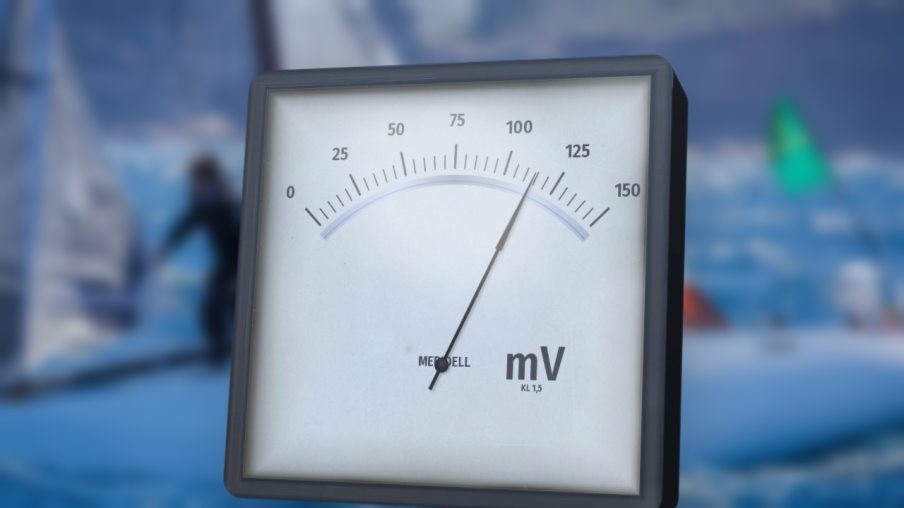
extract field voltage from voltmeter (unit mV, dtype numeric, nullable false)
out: 115 mV
